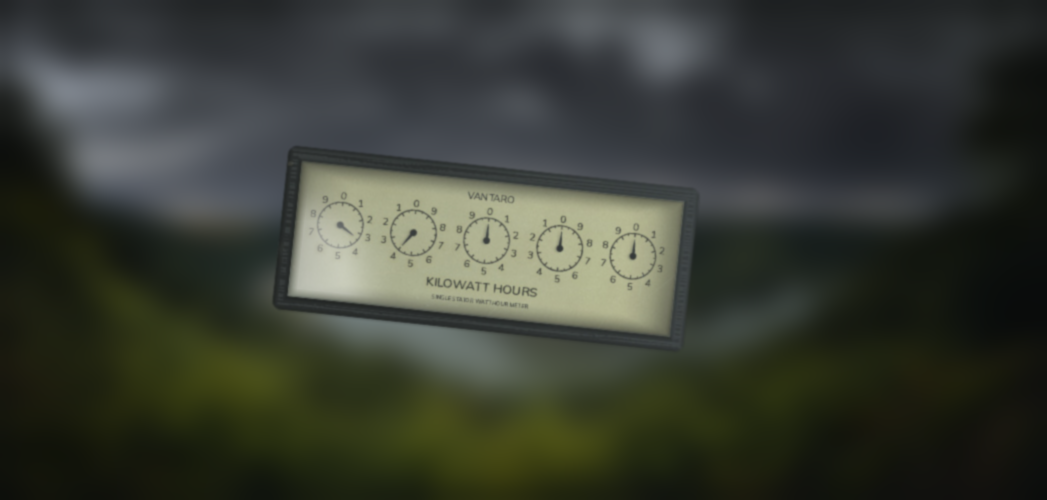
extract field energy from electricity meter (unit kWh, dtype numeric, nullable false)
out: 34000 kWh
